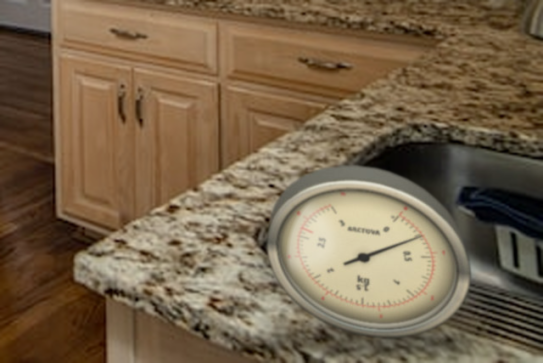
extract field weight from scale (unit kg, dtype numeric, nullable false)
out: 0.25 kg
